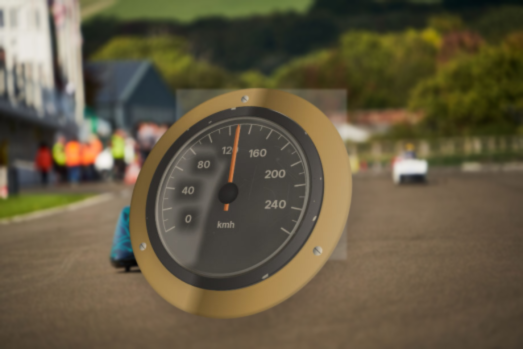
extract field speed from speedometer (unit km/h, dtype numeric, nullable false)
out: 130 km/h
